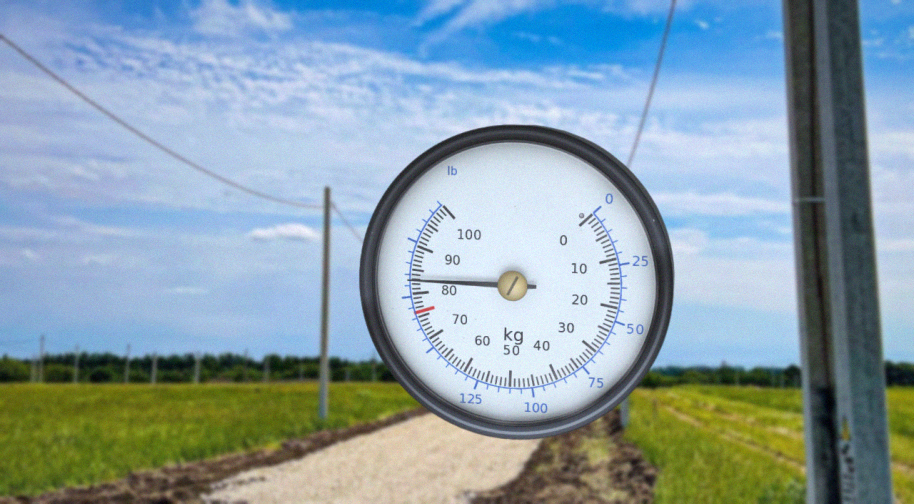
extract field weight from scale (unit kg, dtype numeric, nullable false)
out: 83 kg
